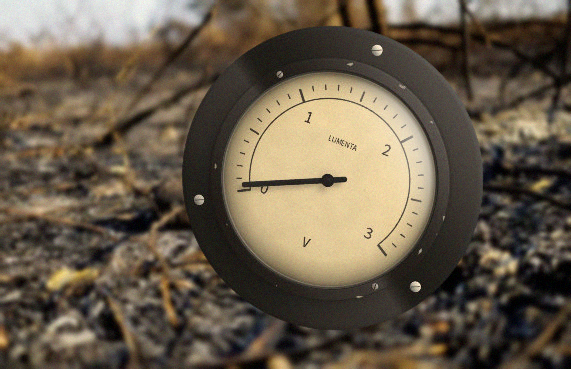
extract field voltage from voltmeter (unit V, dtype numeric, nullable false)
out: 0.05 V
